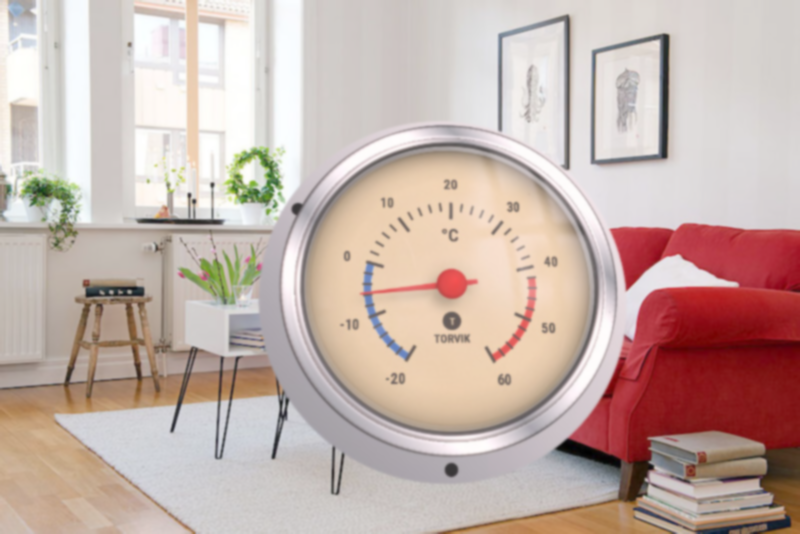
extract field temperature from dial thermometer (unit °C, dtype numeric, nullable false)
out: -6 °C
